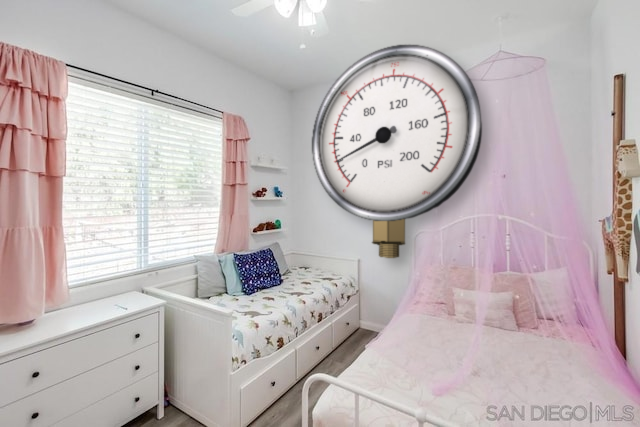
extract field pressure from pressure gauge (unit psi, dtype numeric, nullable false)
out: 20 psi
